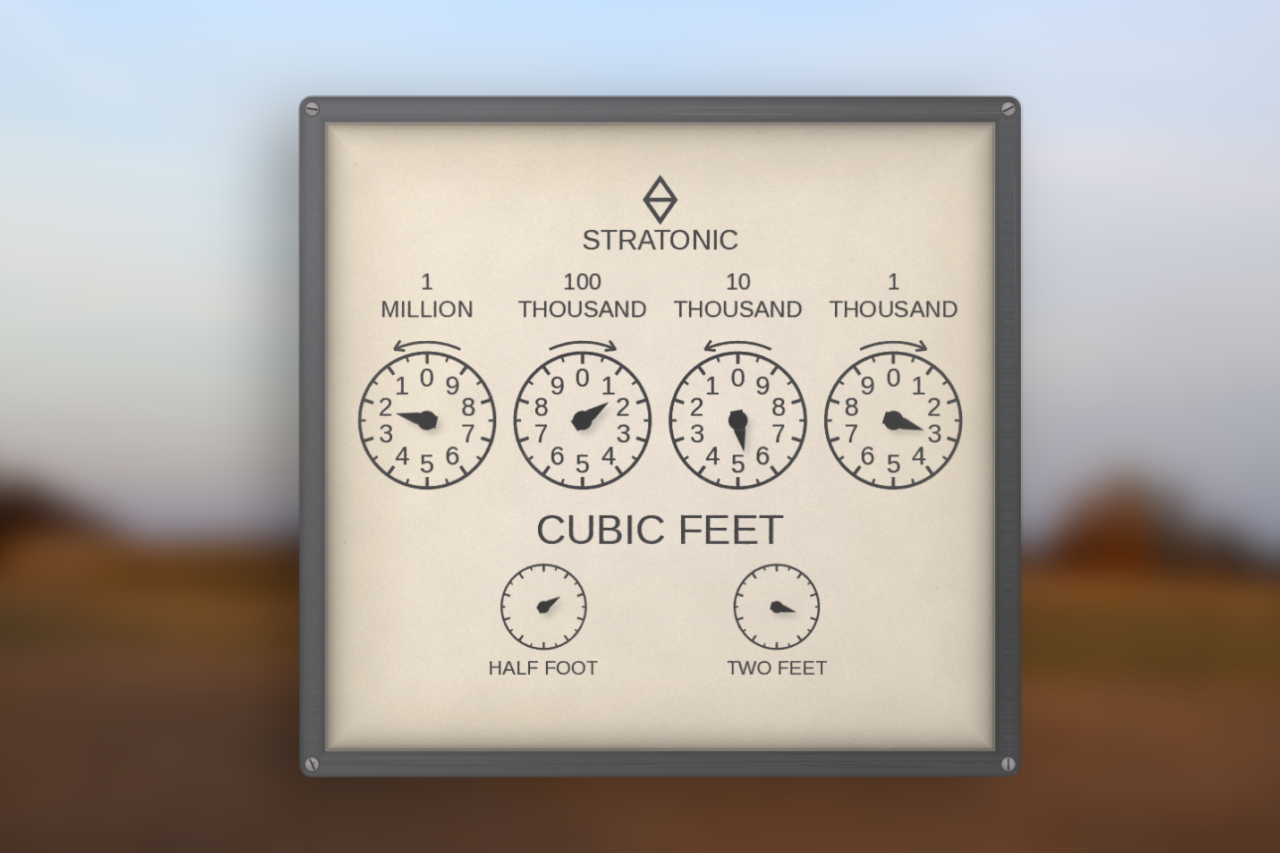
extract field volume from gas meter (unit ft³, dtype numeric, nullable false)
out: 215300 ft³
